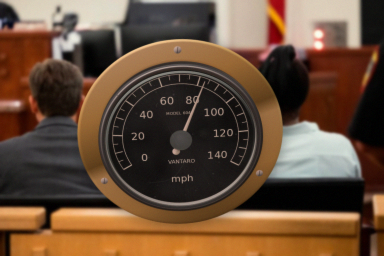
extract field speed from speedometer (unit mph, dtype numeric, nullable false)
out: 82.5 mph
